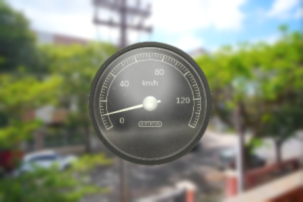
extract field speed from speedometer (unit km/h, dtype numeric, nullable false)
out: 10 km/h
